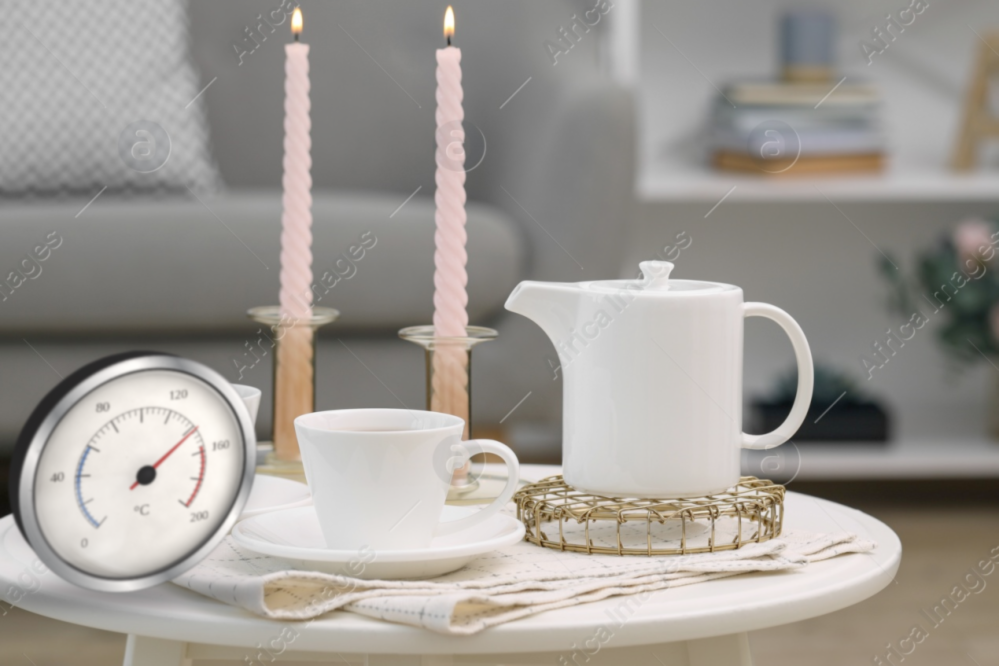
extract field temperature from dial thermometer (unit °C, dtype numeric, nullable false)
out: 140 °C
